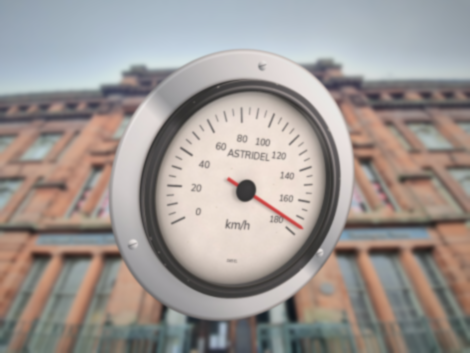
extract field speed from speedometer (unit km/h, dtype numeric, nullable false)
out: 175 km/h
